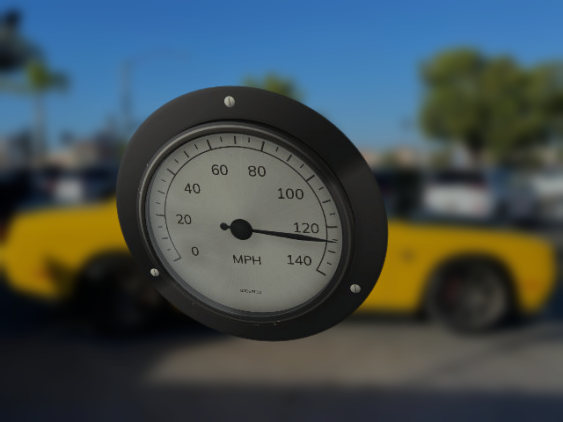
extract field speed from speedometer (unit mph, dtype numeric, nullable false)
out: 125 mph
